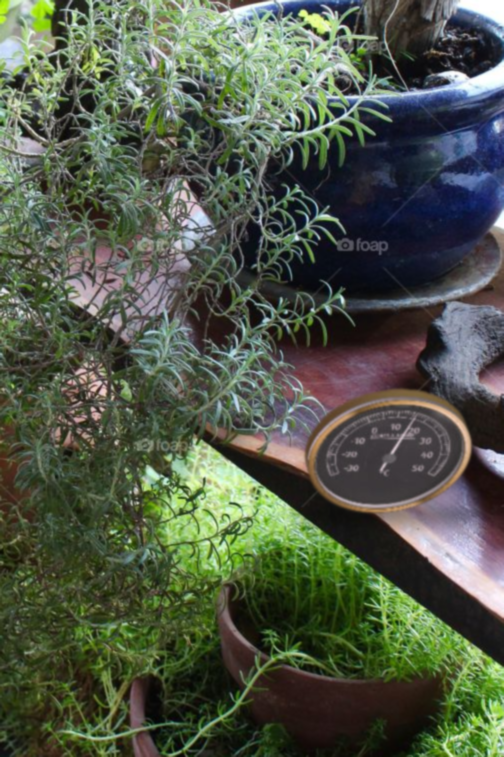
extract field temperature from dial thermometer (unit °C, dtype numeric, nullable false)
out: 15 °C
